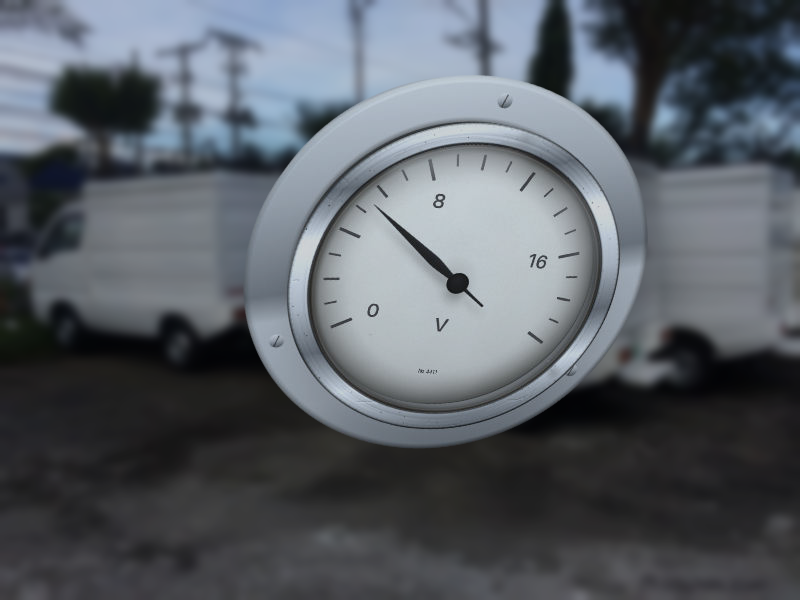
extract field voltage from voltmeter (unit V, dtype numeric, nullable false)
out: 5.5 V
